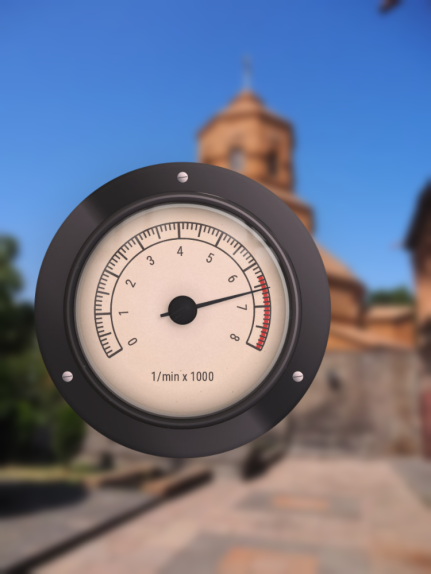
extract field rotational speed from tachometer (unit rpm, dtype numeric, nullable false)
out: 6600 rpm
